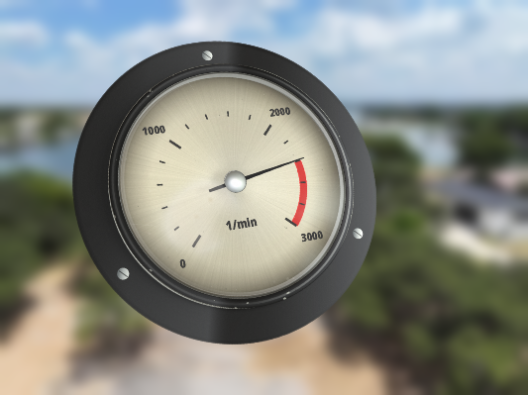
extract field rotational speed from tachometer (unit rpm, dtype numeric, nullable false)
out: 2400 rpm
